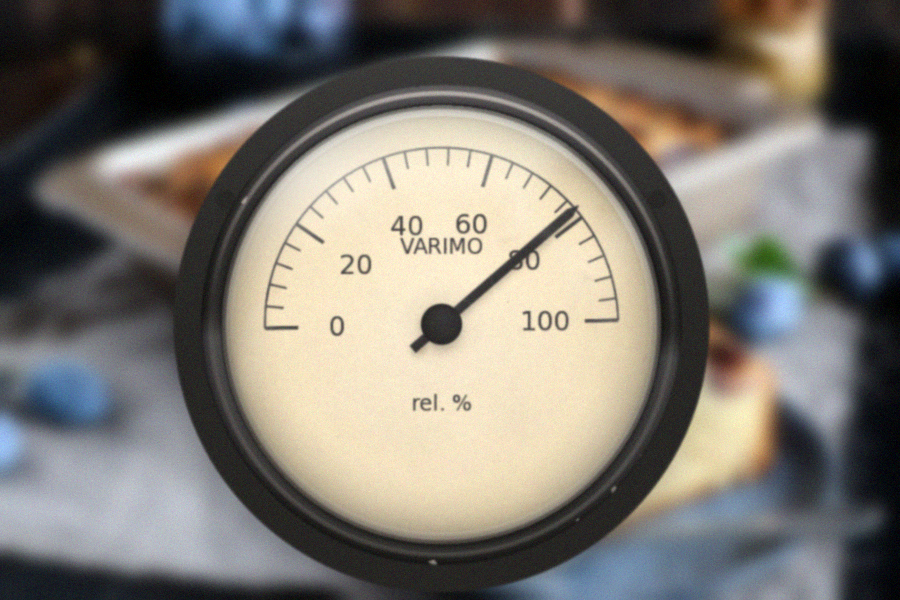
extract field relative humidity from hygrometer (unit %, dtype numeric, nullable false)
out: 78 %
